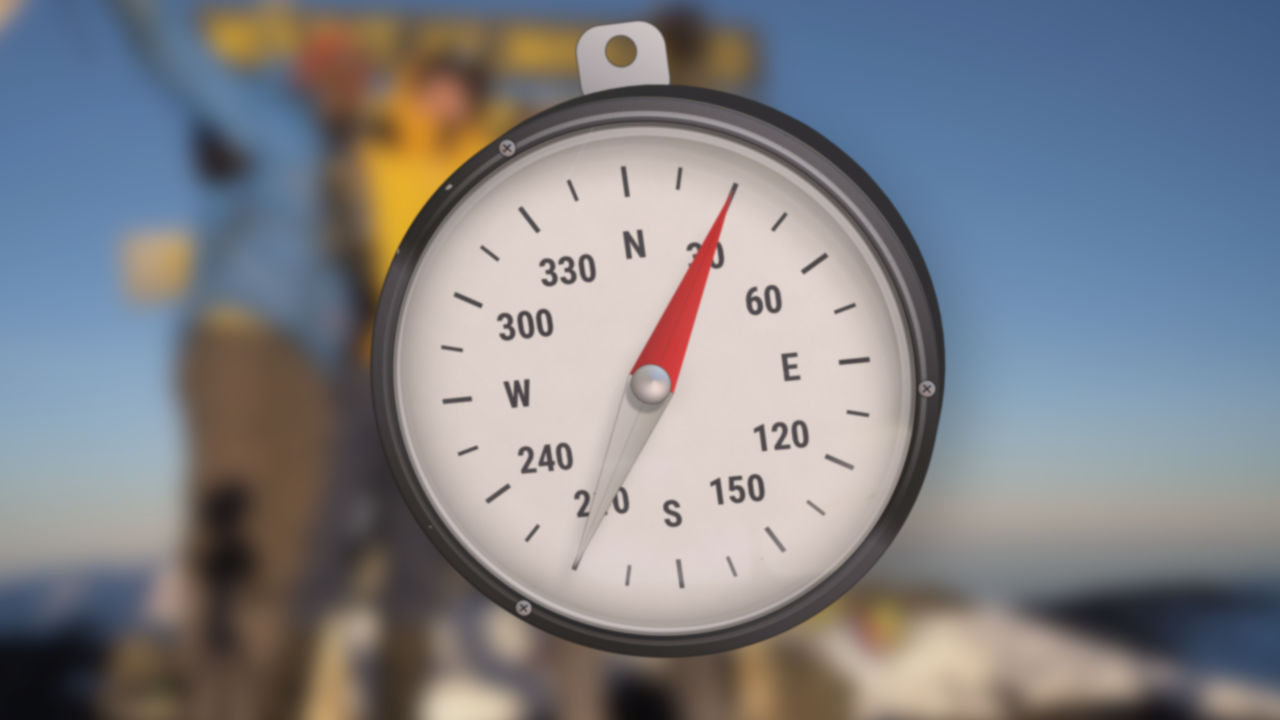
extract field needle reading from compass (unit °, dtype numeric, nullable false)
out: 30 °
